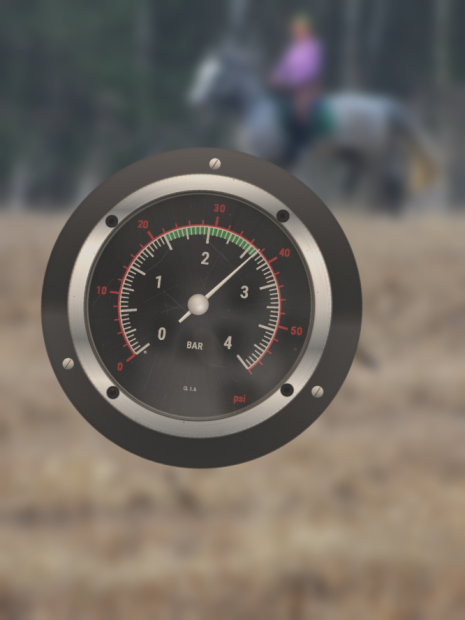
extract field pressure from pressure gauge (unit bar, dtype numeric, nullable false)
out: 2.6 bar
